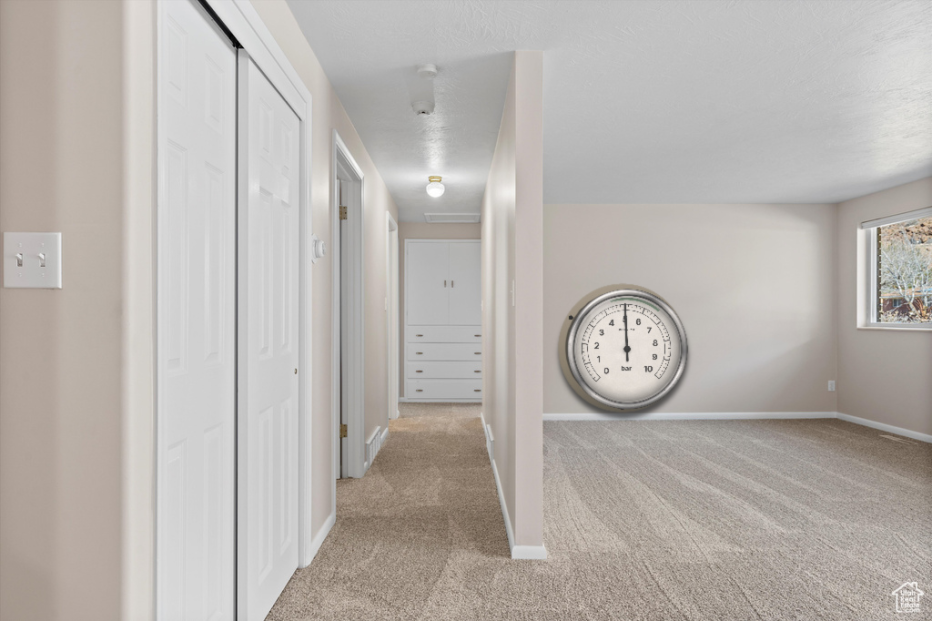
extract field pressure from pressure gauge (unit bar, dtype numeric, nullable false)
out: 5 bar
